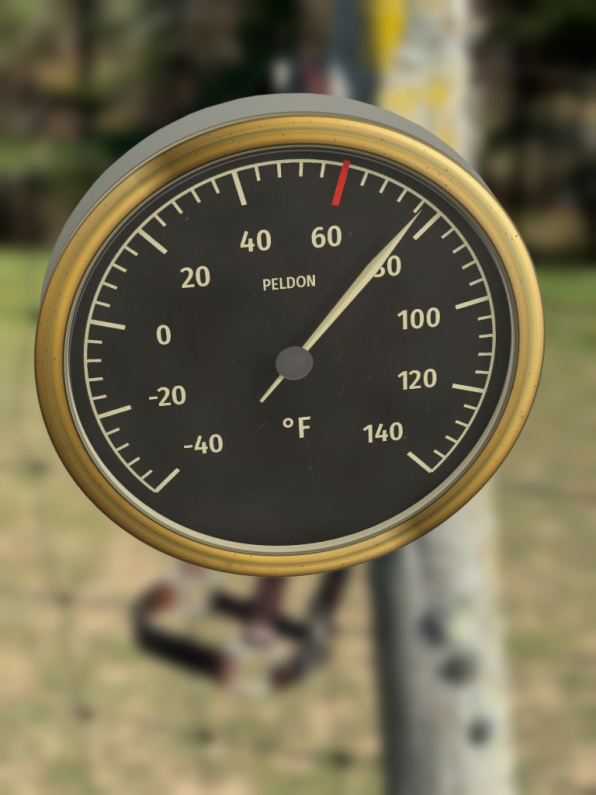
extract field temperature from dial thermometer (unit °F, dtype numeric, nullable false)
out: 76 °F
